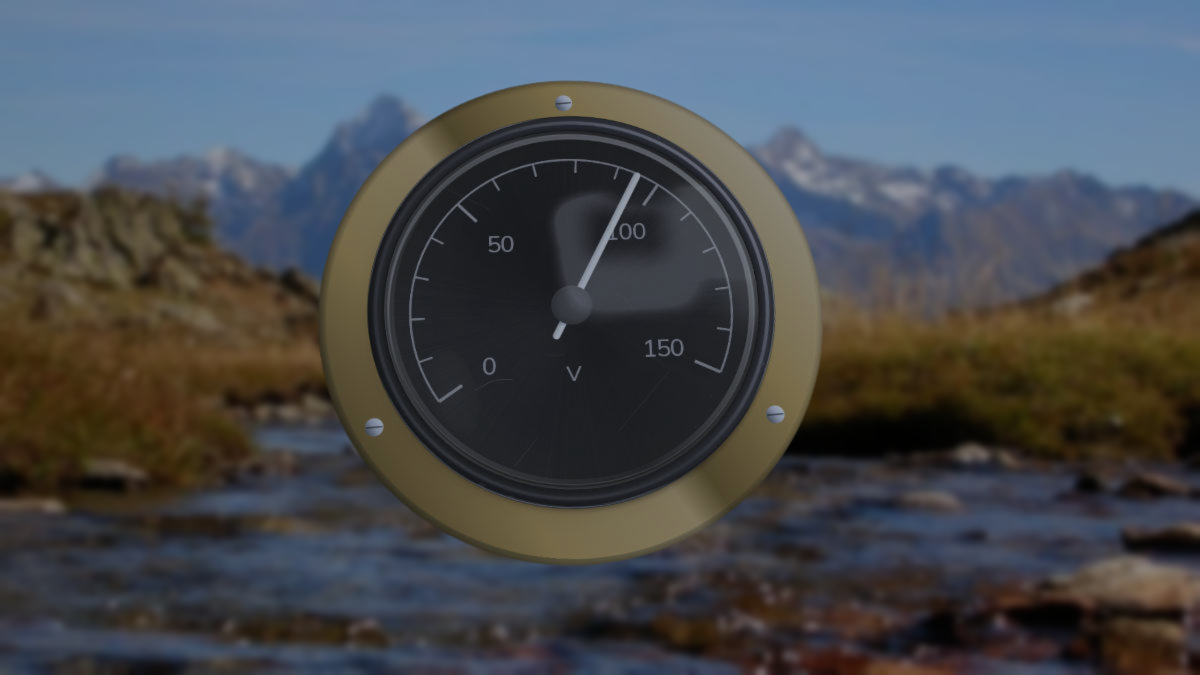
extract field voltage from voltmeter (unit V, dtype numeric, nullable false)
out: 95 V
